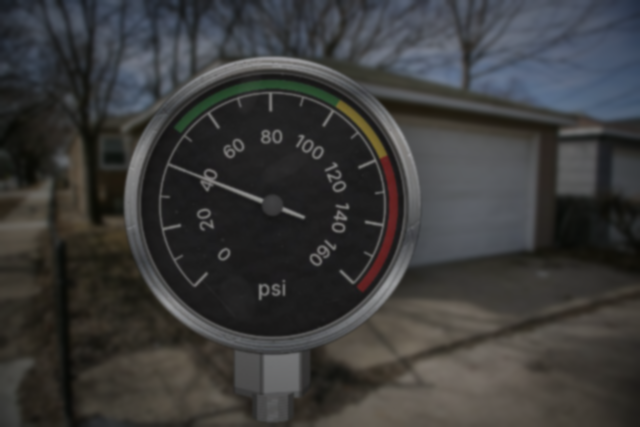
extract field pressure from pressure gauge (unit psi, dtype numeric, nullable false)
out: 40 psi
